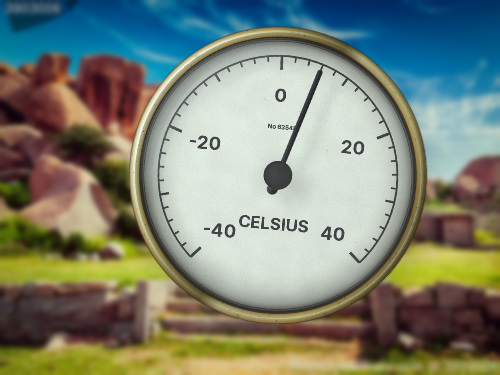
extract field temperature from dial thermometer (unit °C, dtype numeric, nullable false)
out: 6 °C
